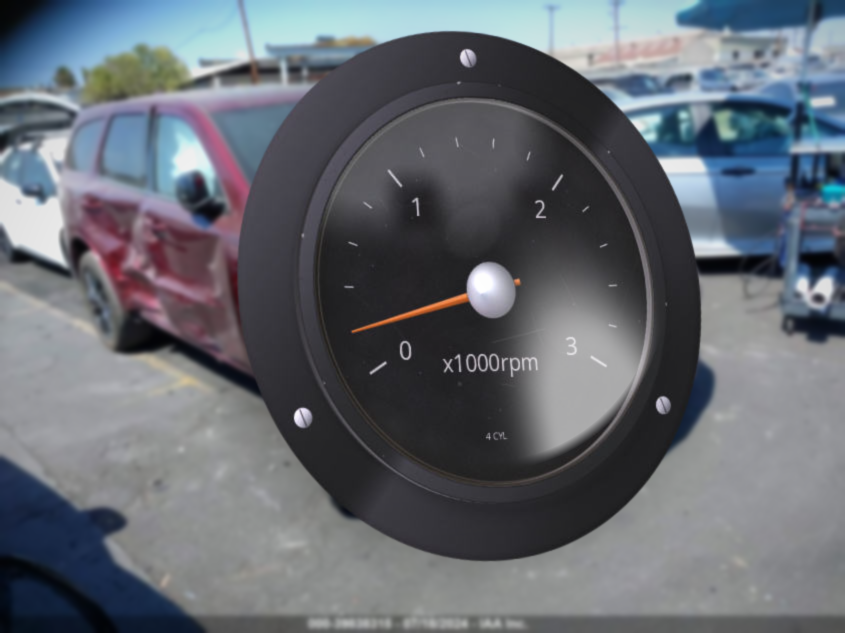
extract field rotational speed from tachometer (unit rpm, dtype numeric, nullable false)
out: 200 rpm
